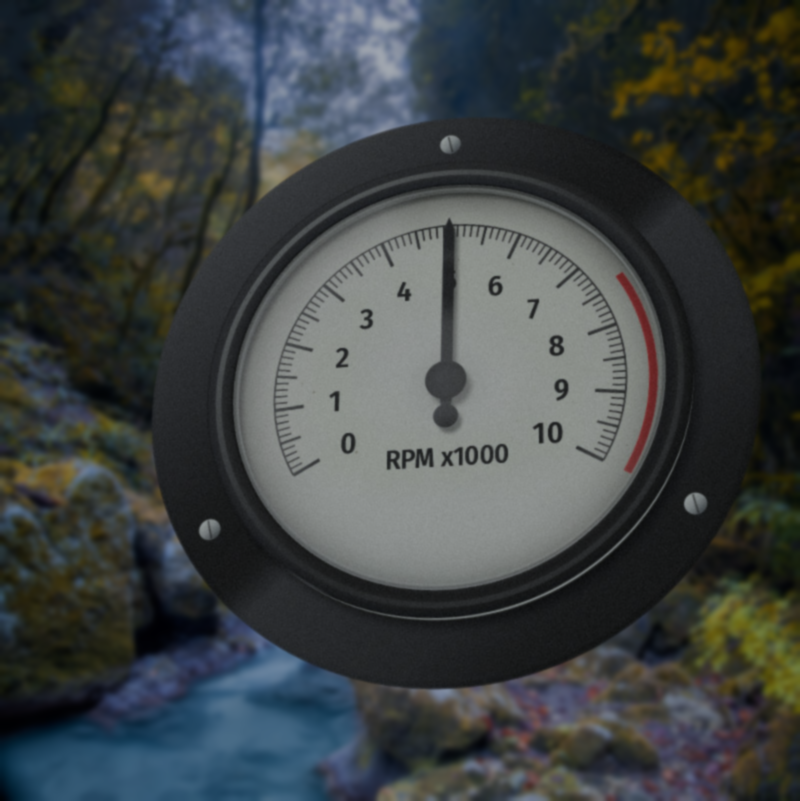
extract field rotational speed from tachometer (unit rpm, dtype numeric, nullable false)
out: 5000 rpm
